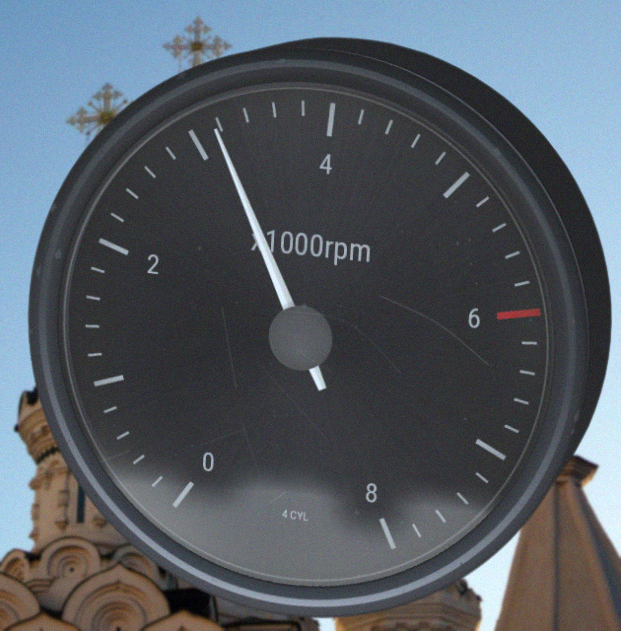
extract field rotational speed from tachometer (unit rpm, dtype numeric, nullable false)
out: 3200 rpm
